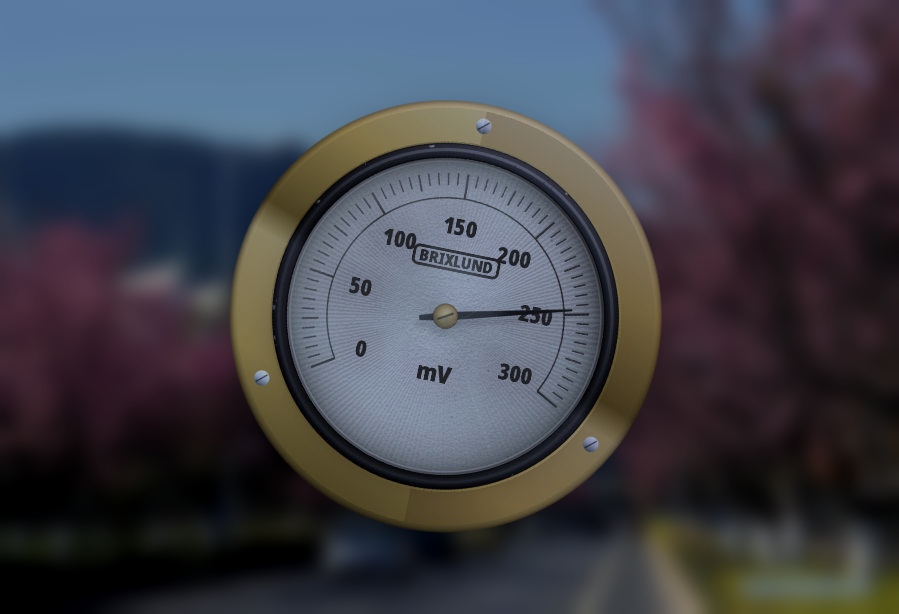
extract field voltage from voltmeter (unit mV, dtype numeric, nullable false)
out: 247.5 mV
